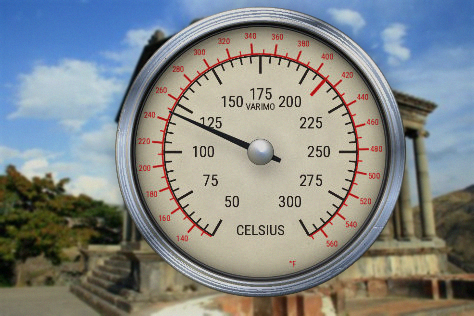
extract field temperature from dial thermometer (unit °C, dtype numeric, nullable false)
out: 120 °C
